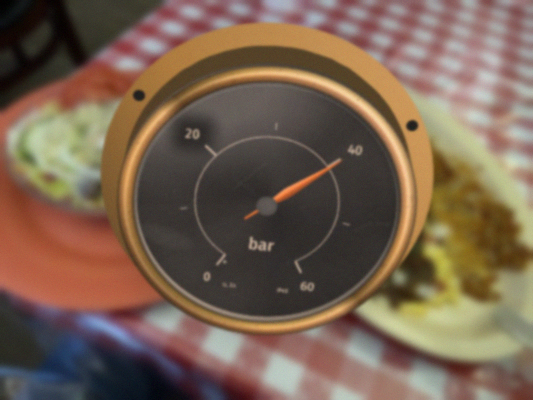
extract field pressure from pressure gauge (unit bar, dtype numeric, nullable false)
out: 40 bar
